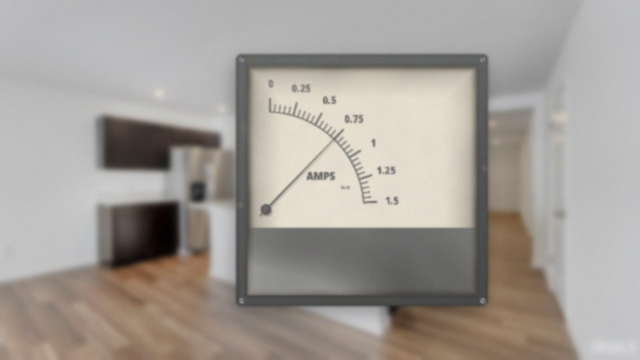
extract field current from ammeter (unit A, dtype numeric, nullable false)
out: 0.75 A
